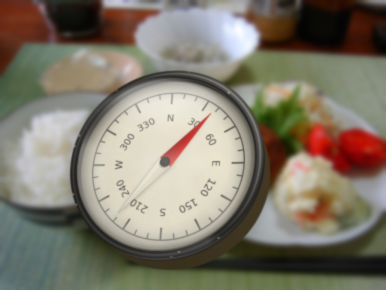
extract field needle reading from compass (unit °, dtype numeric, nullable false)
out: 40 °
